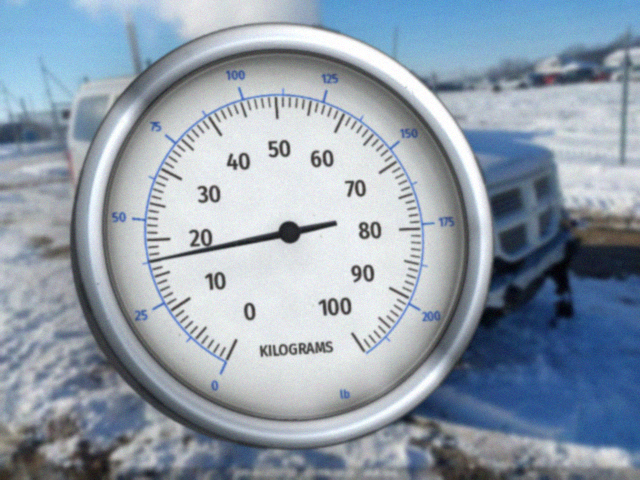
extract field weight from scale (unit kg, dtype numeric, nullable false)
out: 17 kg
